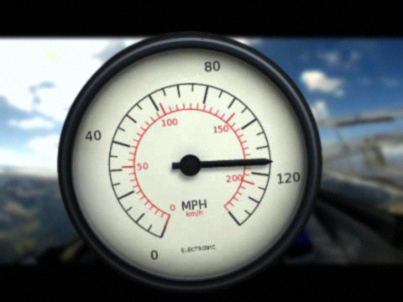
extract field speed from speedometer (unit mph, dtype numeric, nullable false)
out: 115 mph
